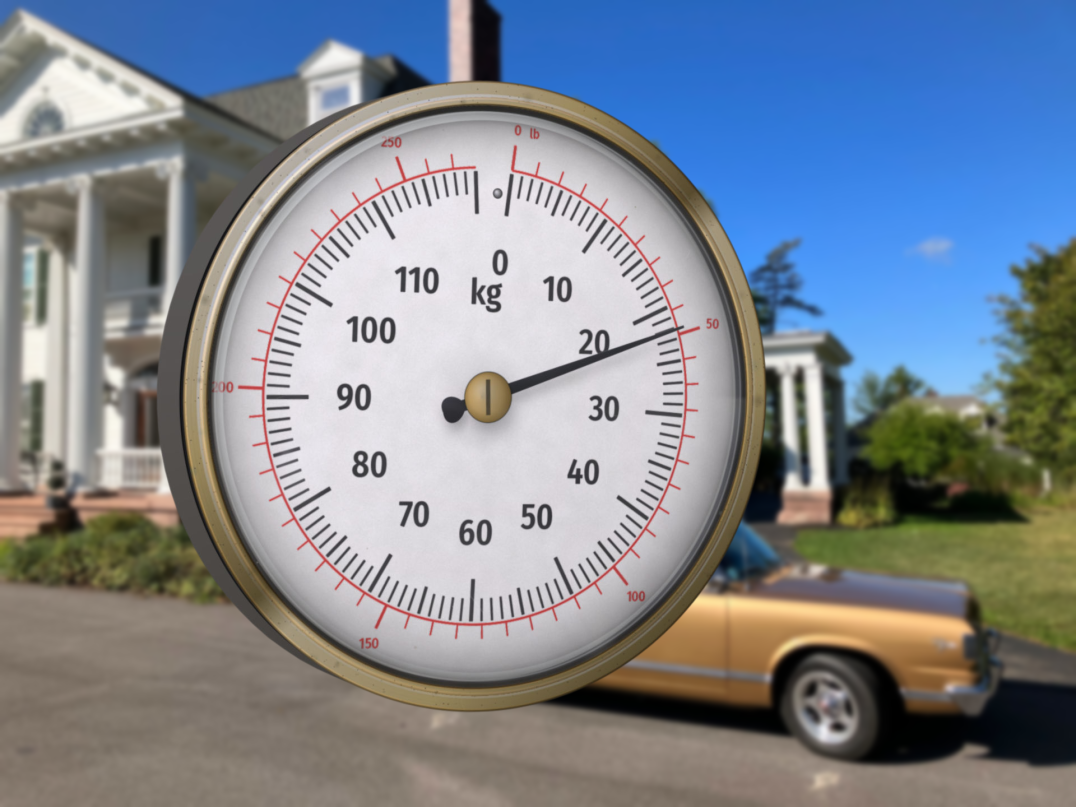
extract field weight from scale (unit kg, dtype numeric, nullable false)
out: 22 kg
